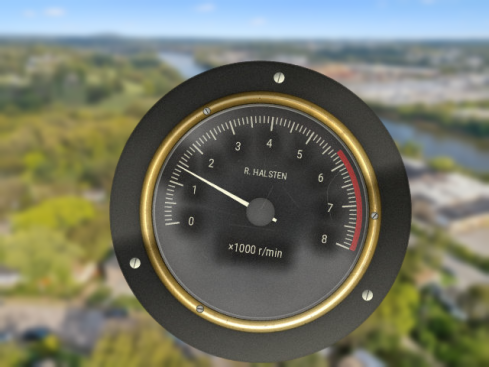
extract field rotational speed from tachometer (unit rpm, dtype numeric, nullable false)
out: 1400 rpm
